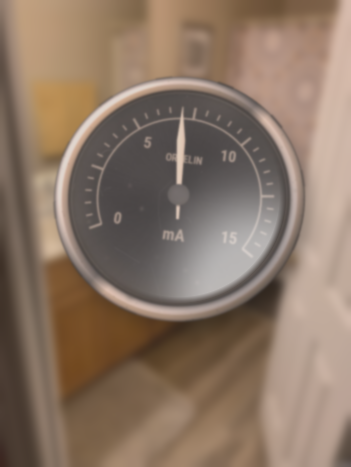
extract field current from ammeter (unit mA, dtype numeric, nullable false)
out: 7 mA
